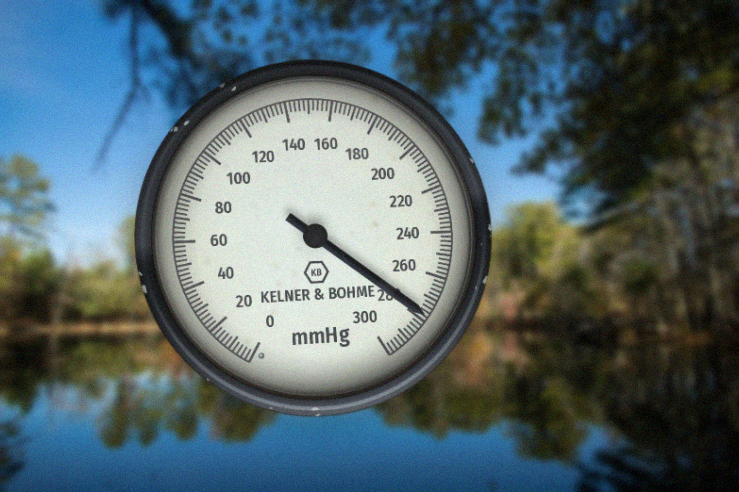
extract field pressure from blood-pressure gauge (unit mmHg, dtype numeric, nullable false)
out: 278 mmHg
